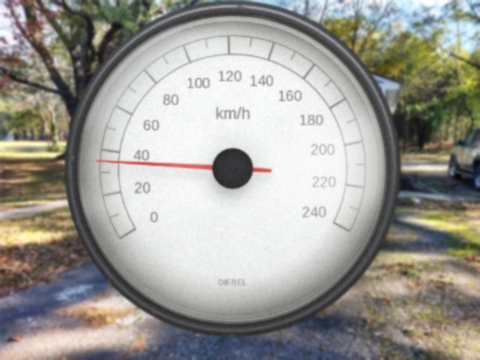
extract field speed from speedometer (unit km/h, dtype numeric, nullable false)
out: 35 km/h
